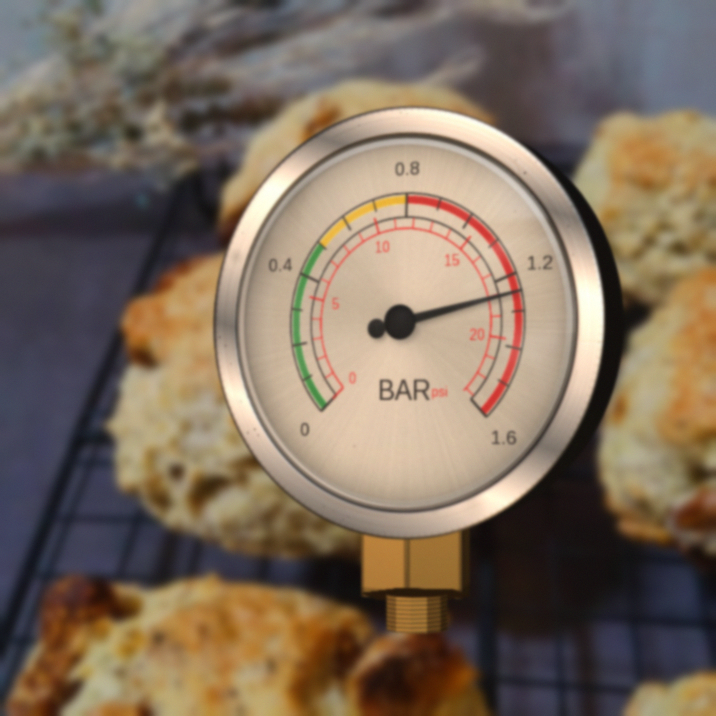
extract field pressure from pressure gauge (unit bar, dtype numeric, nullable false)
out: 1.25 bar
